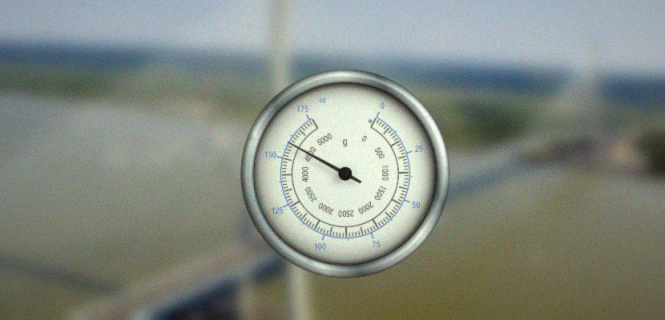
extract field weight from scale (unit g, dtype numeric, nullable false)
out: 4500 g
